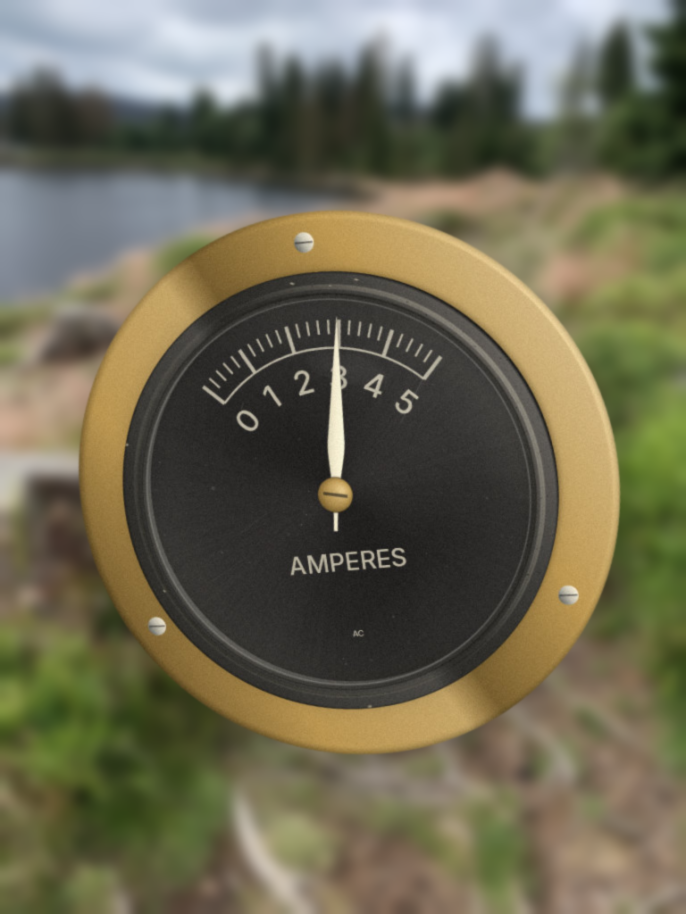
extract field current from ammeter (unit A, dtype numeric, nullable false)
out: 3 A
